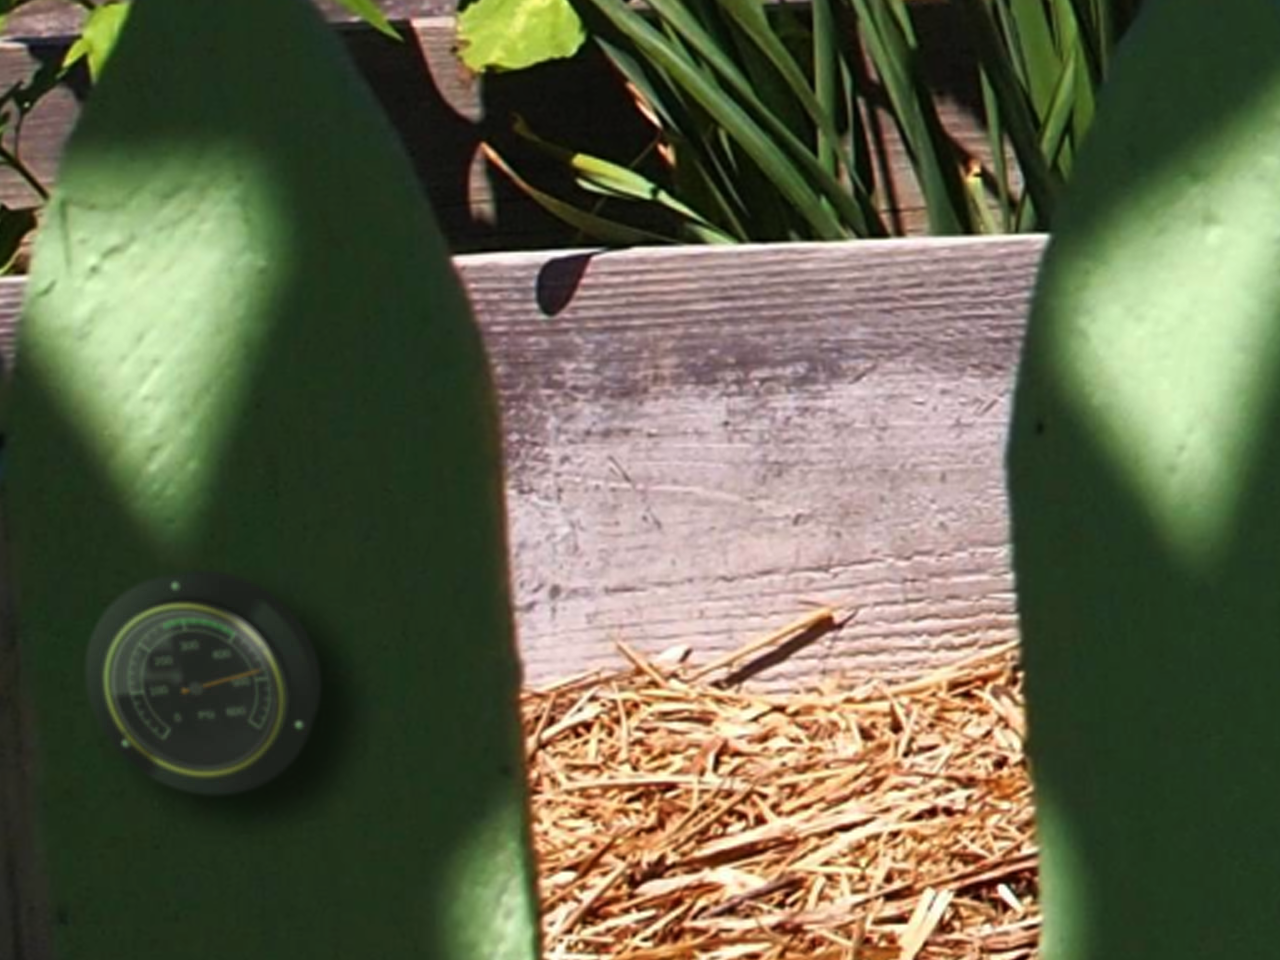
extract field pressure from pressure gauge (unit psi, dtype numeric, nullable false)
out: 480 psi
